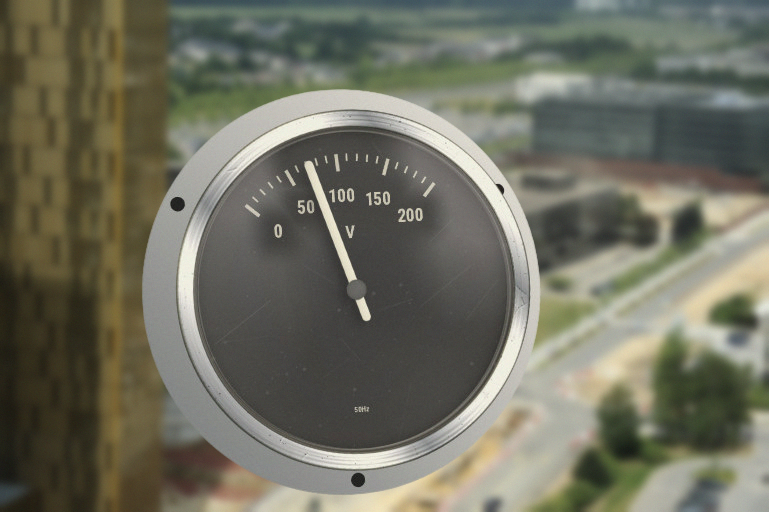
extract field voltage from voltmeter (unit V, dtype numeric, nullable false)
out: 70 V
